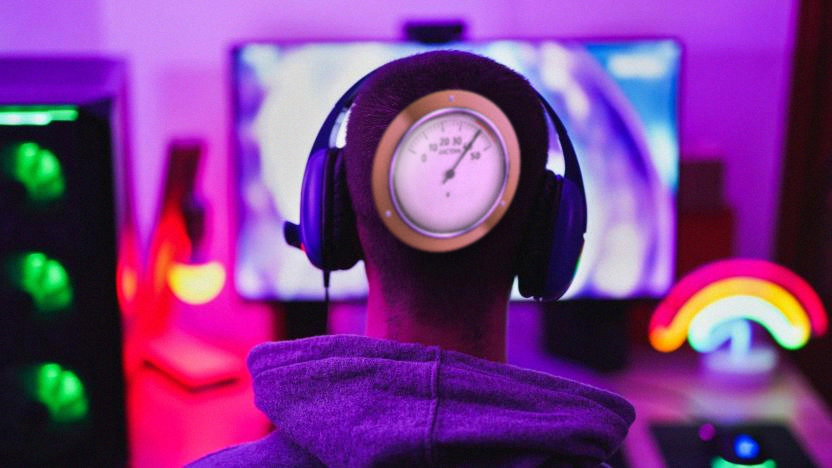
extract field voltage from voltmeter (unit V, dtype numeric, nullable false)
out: 40 V
